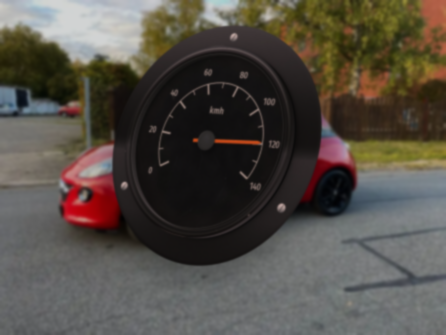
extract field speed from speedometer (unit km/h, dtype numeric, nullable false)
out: 120 km/h
